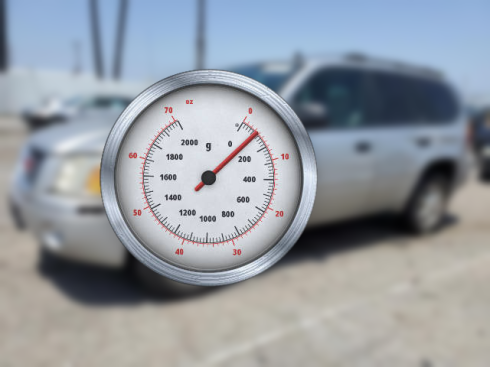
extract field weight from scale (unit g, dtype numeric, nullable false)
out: 100 g
